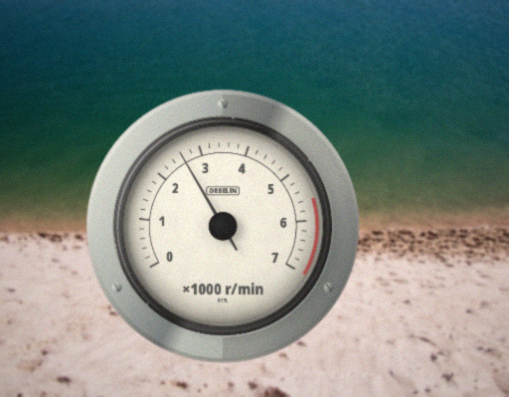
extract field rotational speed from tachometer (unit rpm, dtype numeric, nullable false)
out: 2600 rpm
